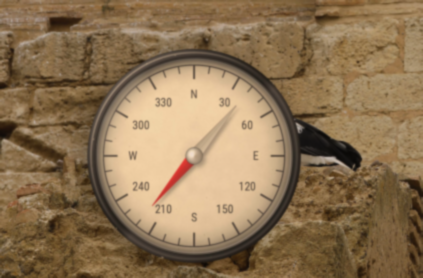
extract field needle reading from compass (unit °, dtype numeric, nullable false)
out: 220 °
